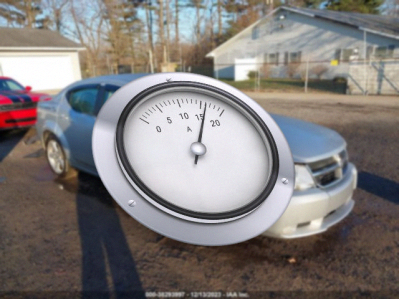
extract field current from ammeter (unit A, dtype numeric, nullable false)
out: 16 A
